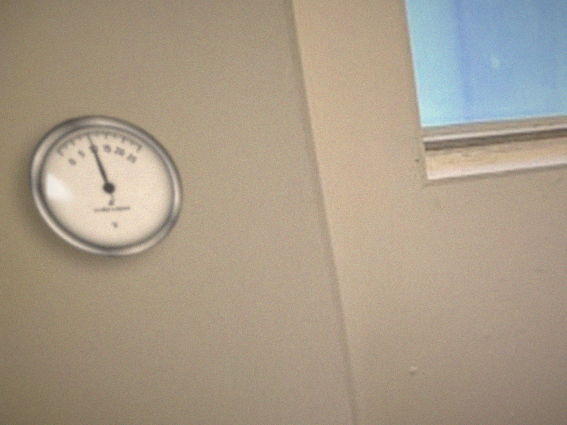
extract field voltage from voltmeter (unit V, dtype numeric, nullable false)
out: 10 V
